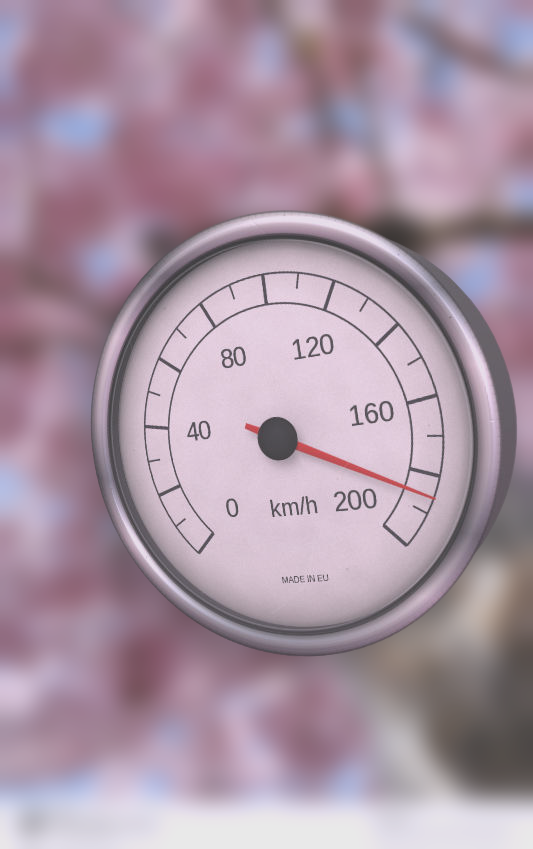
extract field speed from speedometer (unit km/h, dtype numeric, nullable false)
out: 185 km/h
